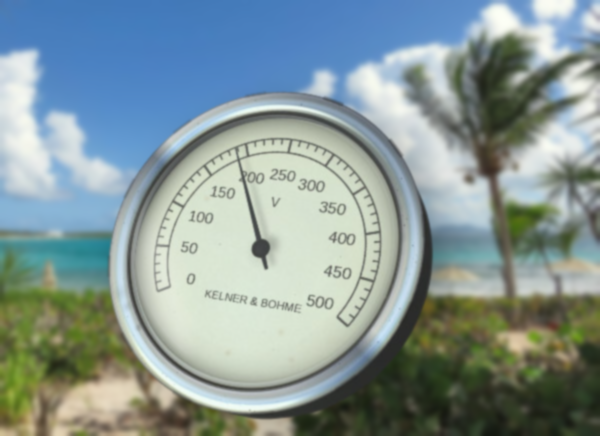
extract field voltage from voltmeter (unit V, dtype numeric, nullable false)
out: 190 V
